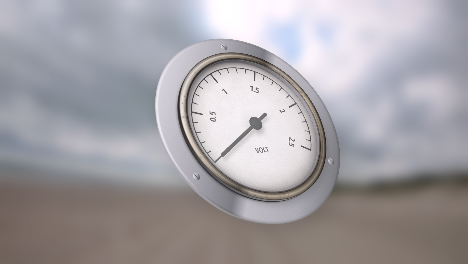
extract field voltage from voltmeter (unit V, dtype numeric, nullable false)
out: 0 V
